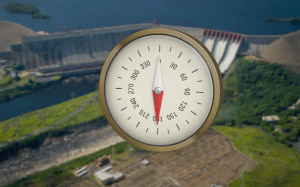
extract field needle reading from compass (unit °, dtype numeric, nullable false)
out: 180 °
